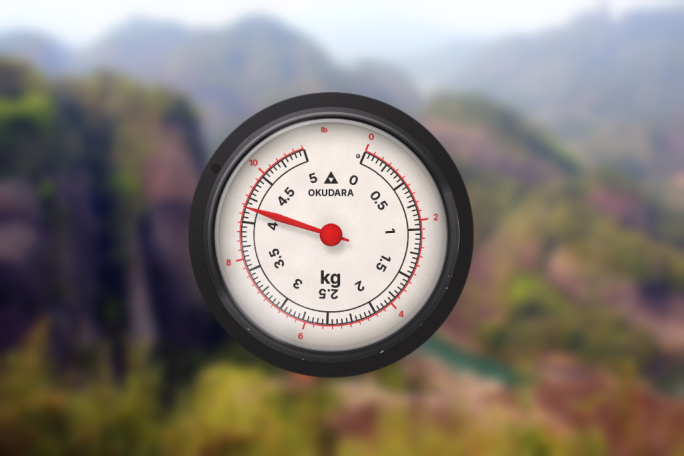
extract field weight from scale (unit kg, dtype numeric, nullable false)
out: 4.15 kg
